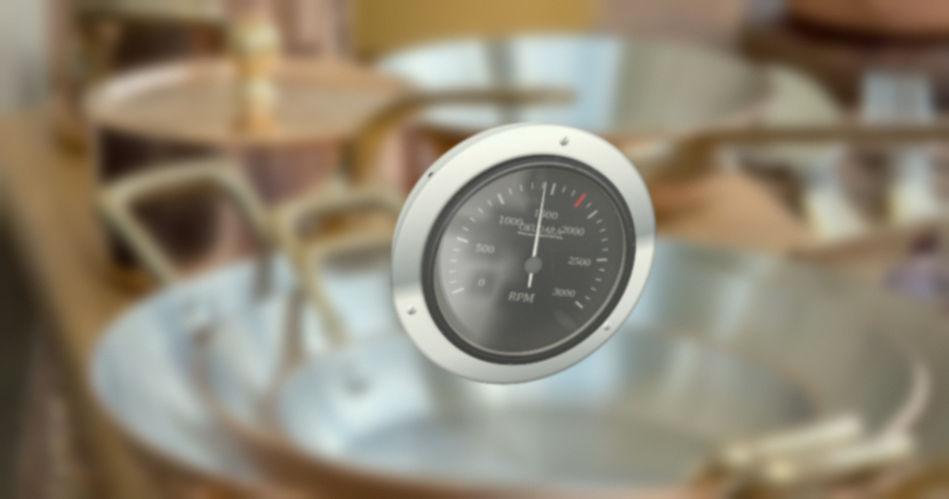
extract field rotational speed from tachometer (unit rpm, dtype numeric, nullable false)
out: 1400 rpm
